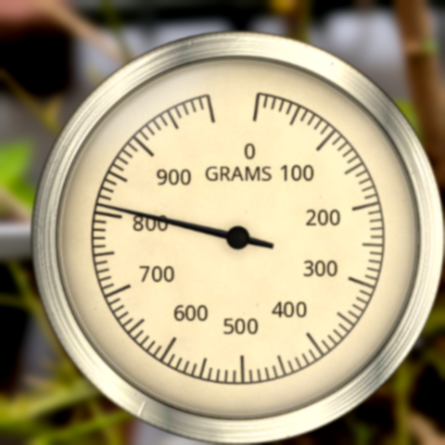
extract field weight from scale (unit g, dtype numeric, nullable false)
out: 810 g
